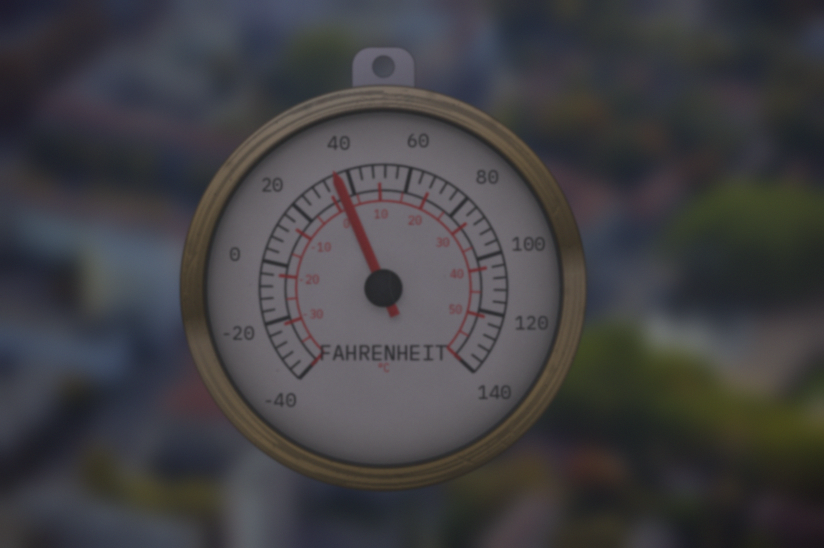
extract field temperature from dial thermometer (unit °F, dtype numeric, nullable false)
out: 36 °F
